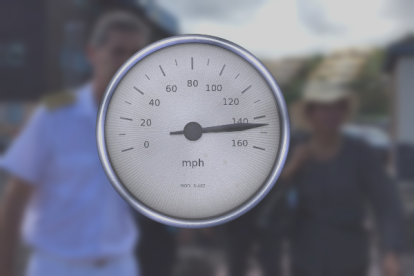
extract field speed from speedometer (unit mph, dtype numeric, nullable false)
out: 145 mph
